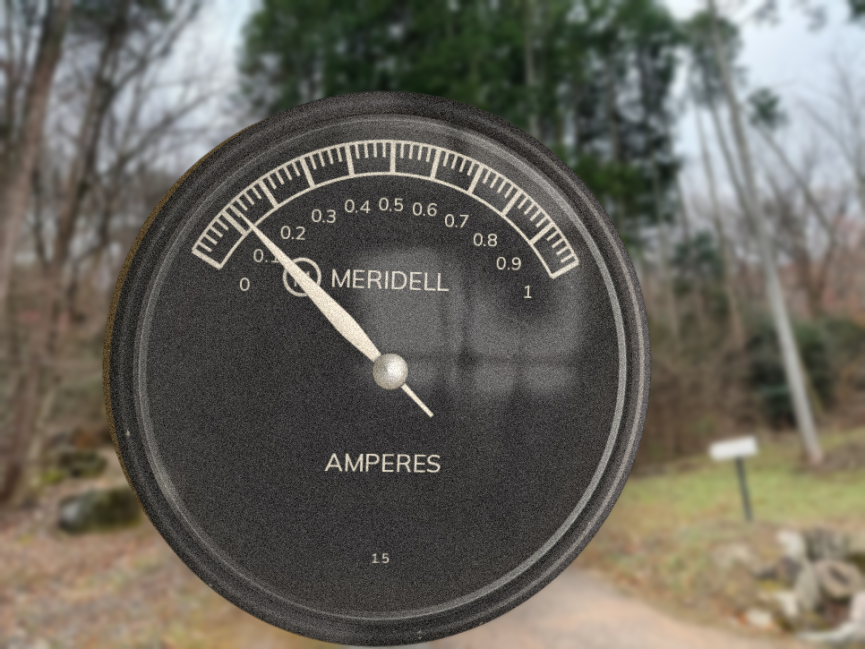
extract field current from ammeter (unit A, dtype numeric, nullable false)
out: 0.12 A
